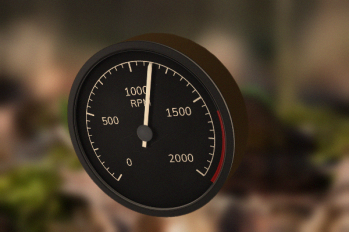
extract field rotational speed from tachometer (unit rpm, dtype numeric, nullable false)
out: 1150 rpm
